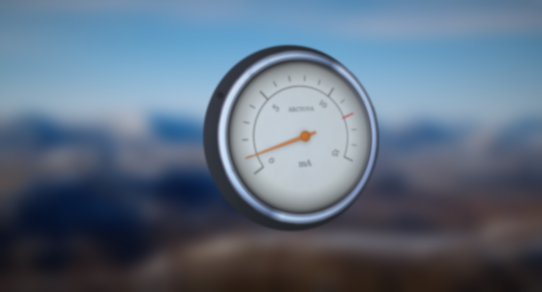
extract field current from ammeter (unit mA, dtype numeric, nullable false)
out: 1 mA
